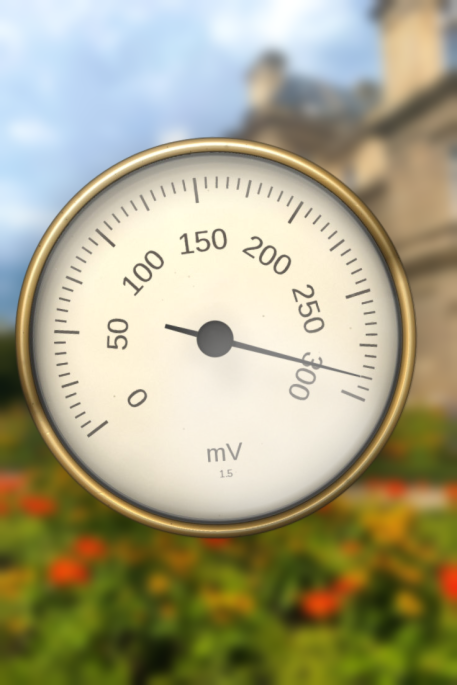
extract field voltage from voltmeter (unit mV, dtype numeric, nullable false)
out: 290 mV
